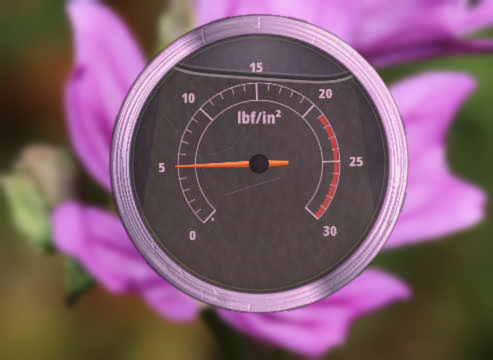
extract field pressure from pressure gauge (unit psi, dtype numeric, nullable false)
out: 5 psi
